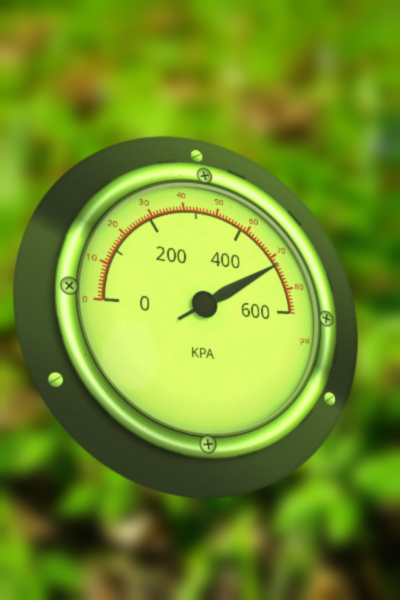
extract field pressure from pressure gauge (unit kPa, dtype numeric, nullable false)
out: 500 kPa
